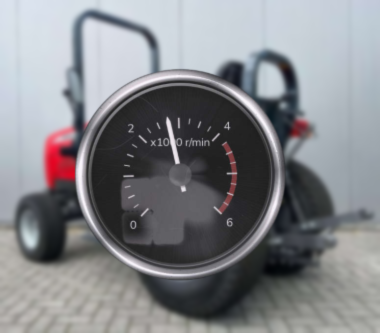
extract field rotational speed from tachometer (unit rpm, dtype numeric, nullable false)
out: 2750 rpm
